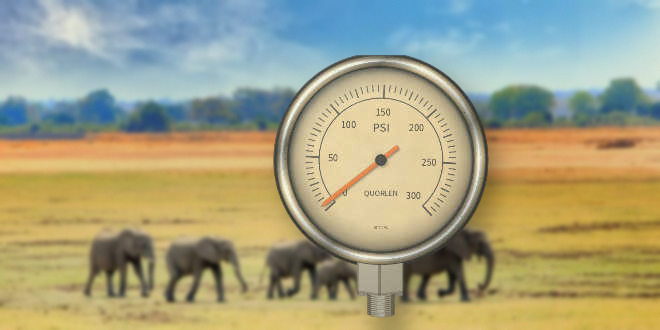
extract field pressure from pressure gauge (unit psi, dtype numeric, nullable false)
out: 5 psi
